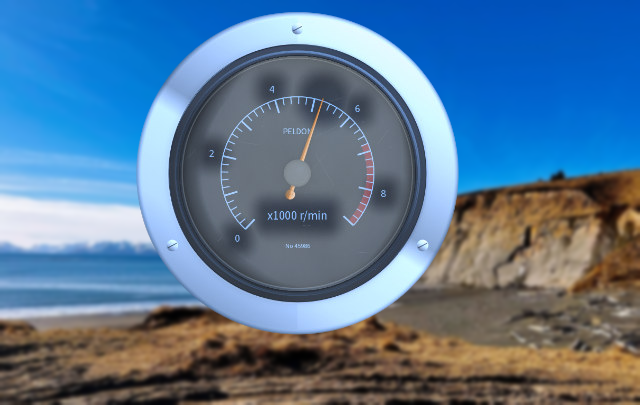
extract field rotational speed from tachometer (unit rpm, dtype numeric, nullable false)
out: 5200 rpm
